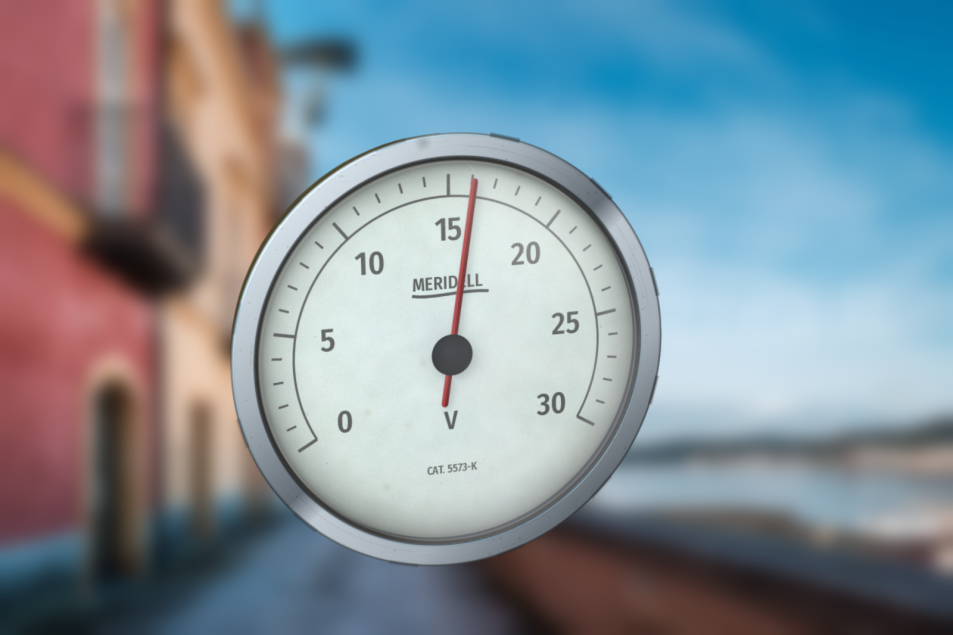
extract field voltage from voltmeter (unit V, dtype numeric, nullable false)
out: 16 V
